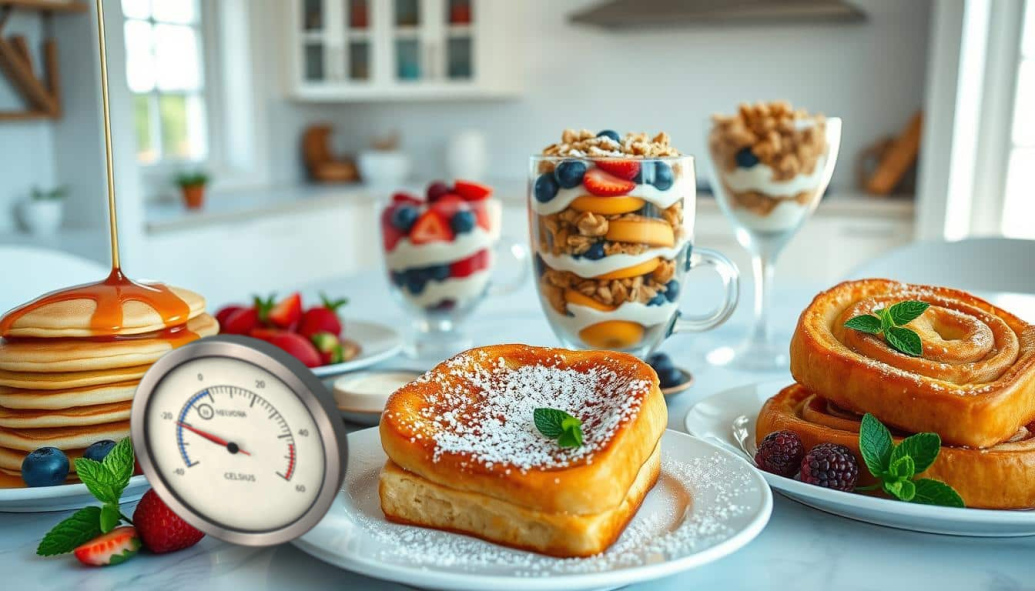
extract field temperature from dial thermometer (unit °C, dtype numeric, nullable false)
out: -20 °C
